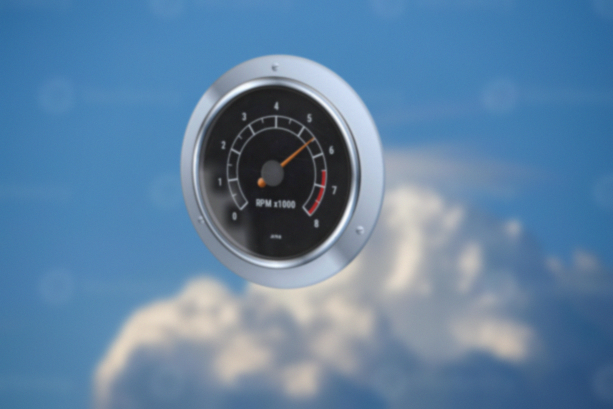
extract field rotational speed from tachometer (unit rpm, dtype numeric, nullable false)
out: 5500 rpm
